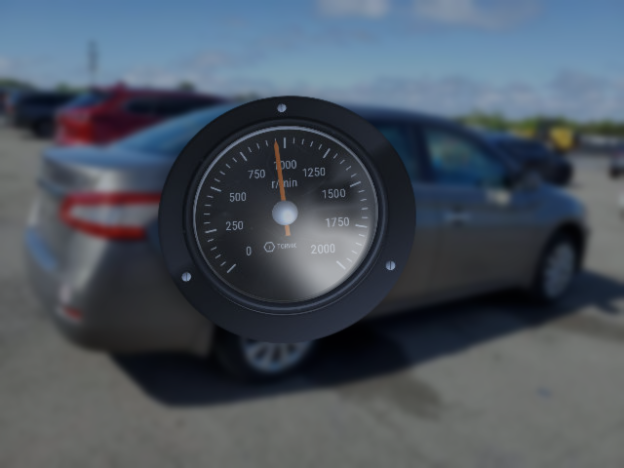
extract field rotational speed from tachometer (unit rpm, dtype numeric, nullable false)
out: 950 rpm
